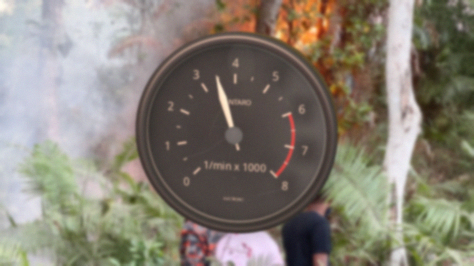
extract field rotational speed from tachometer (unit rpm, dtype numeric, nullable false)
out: 3500 rpm
